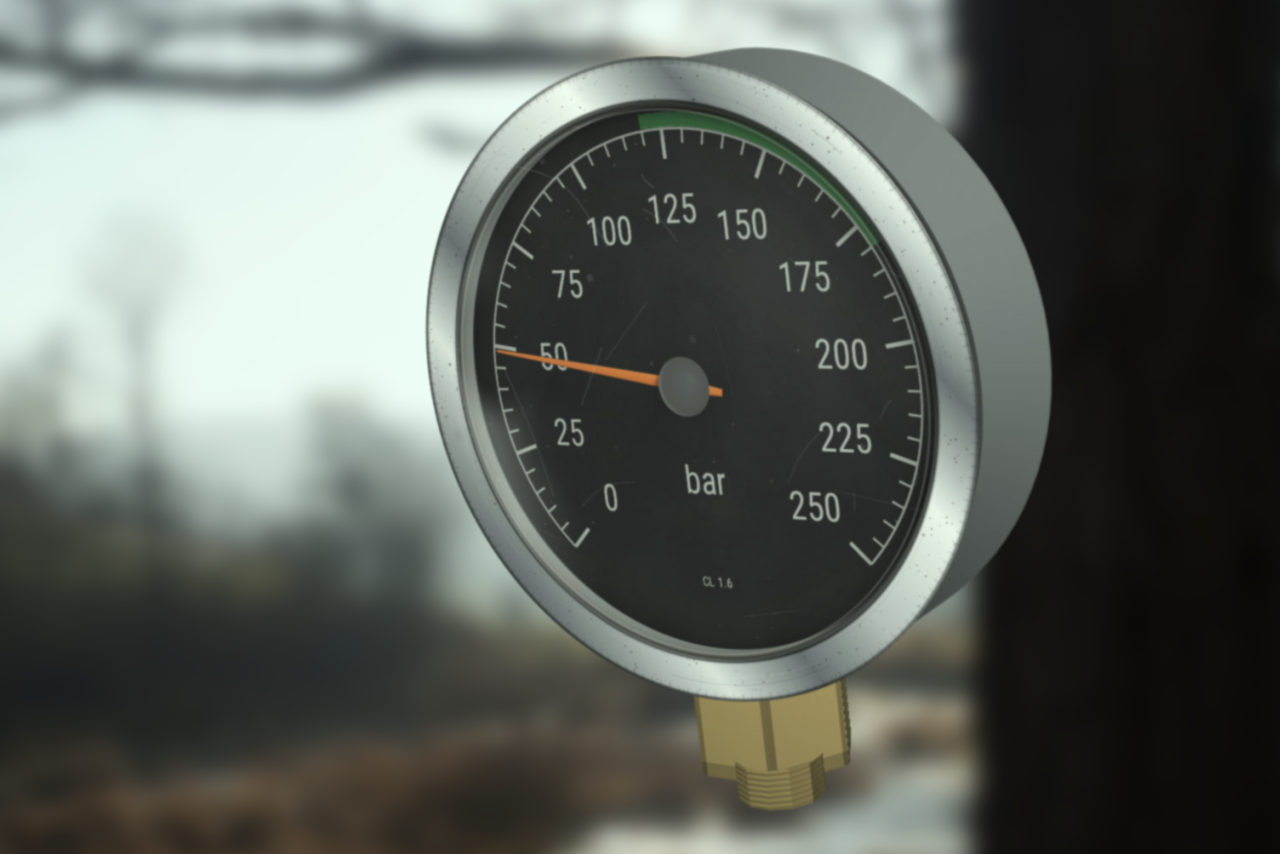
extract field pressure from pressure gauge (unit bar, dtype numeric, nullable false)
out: 50 bar
